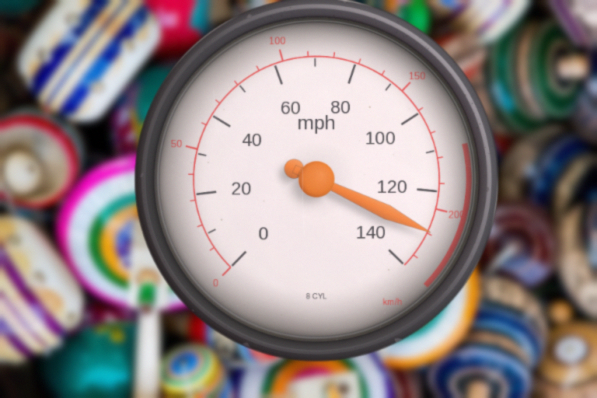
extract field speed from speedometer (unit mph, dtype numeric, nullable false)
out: 130 mph
